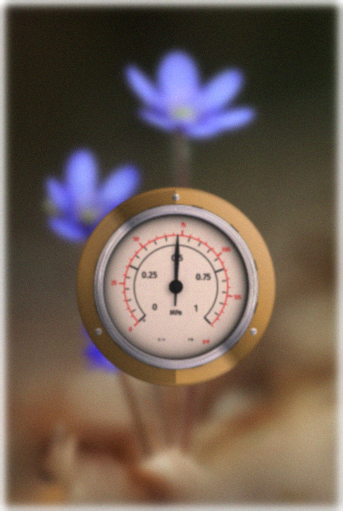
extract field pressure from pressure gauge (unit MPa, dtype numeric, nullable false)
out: 0.5 MPa
